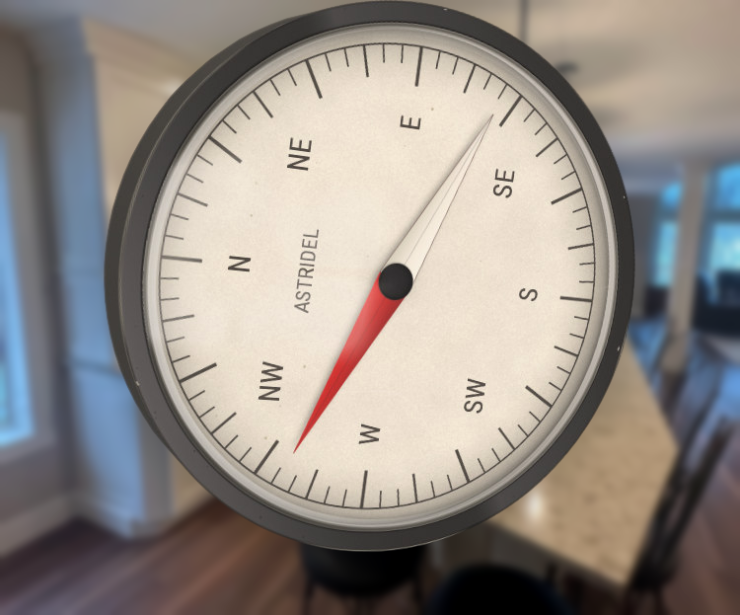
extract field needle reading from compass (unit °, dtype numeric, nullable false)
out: 295 °
